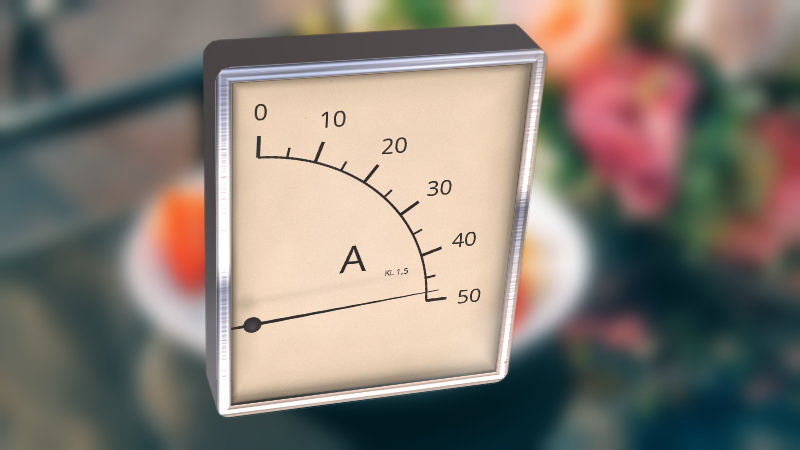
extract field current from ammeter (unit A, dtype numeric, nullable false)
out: 47.5 A
